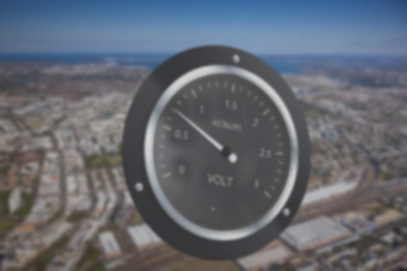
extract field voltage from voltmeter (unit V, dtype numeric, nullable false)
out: 0.7 V
